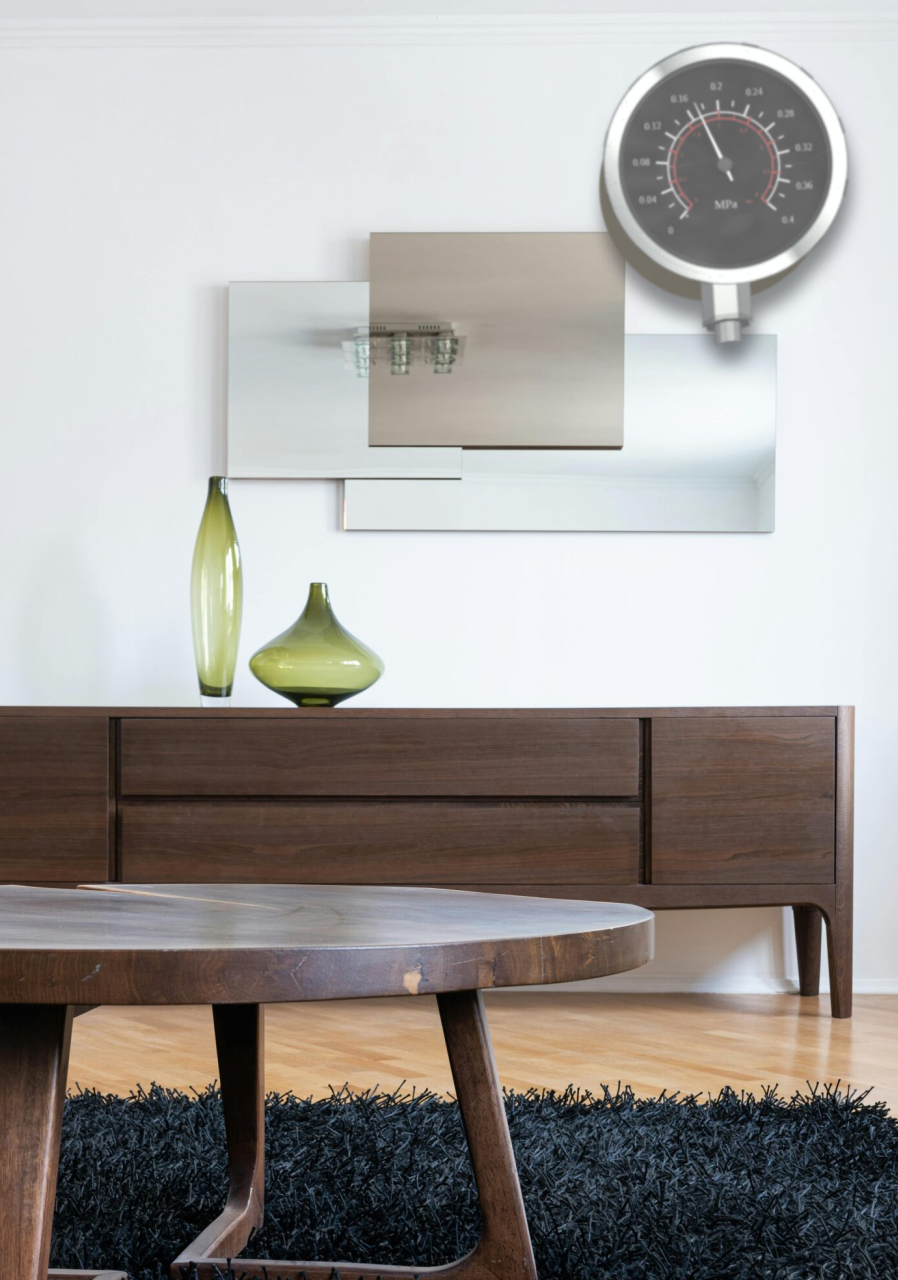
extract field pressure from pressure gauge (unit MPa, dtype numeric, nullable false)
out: 0.17 MPa
